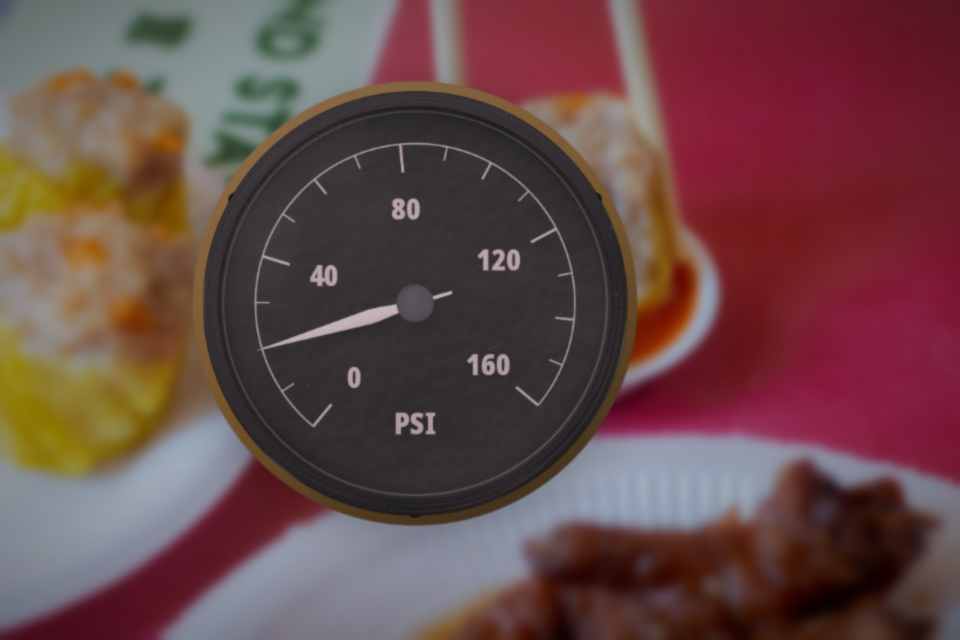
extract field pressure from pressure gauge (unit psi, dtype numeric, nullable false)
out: 20 psi
